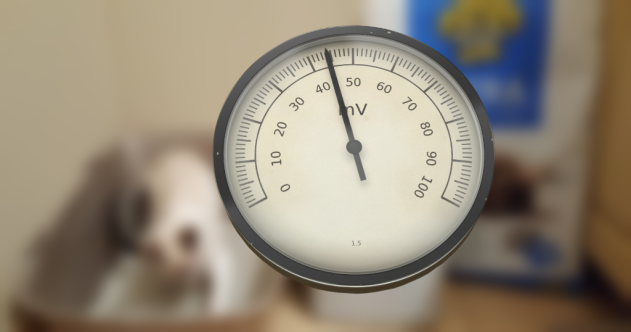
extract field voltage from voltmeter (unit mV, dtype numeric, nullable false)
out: 44 mV
